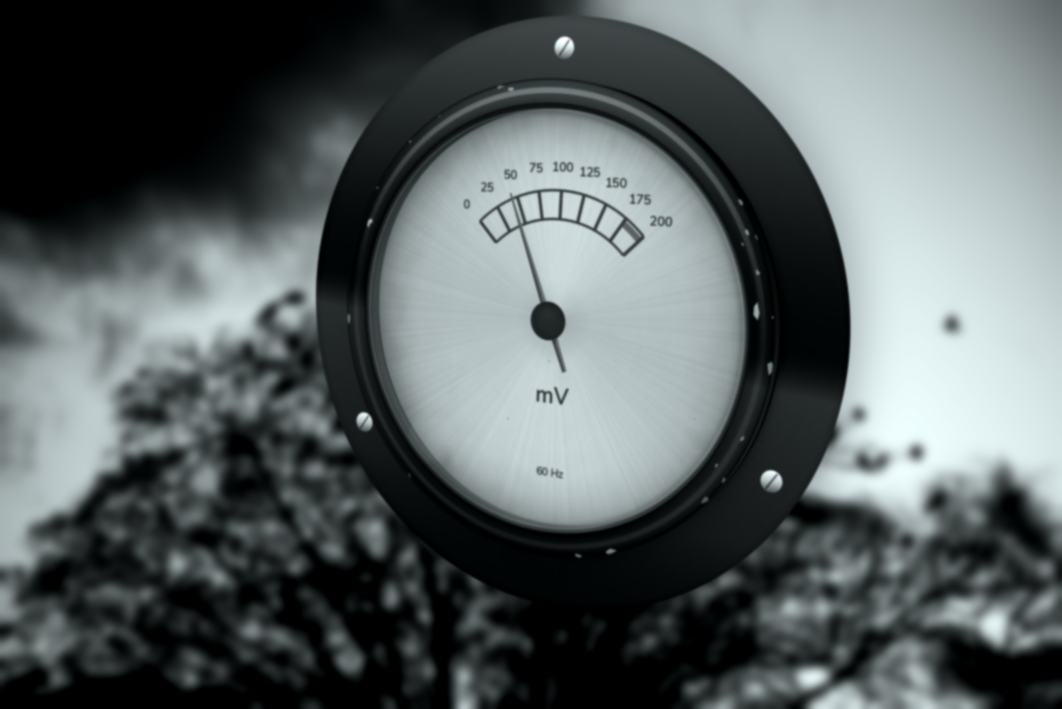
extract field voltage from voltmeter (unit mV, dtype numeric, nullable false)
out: 50 mV
